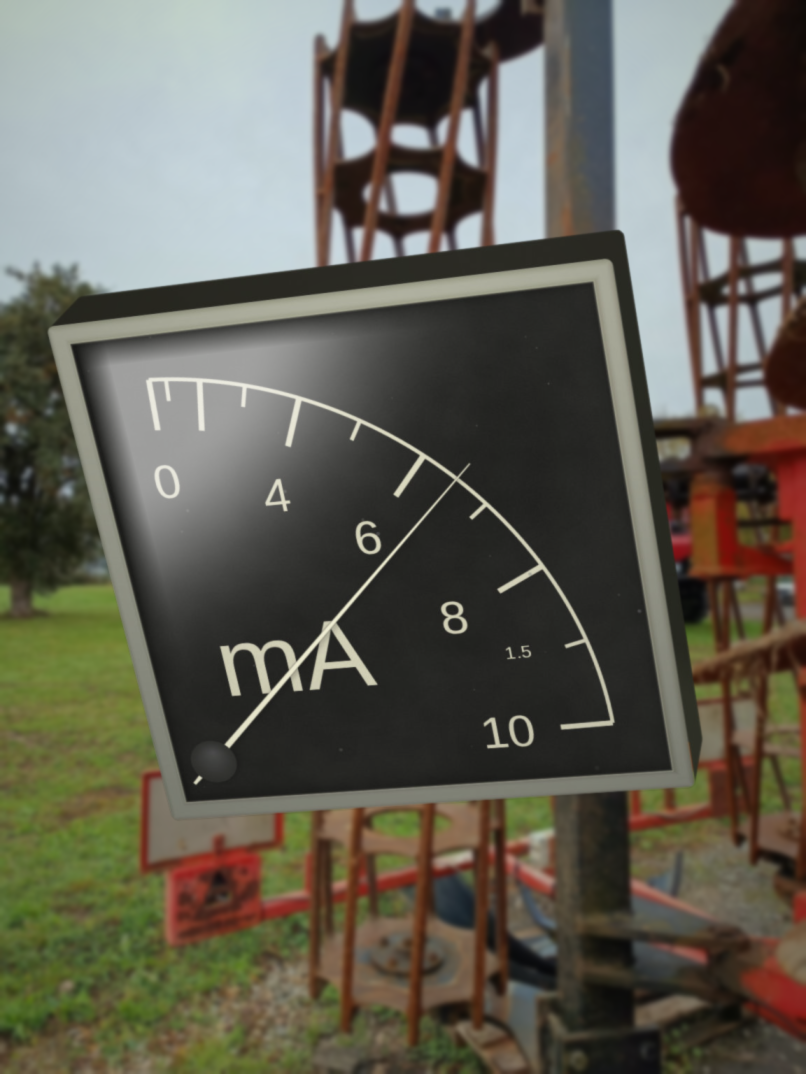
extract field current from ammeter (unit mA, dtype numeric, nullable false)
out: 6.5 mA
